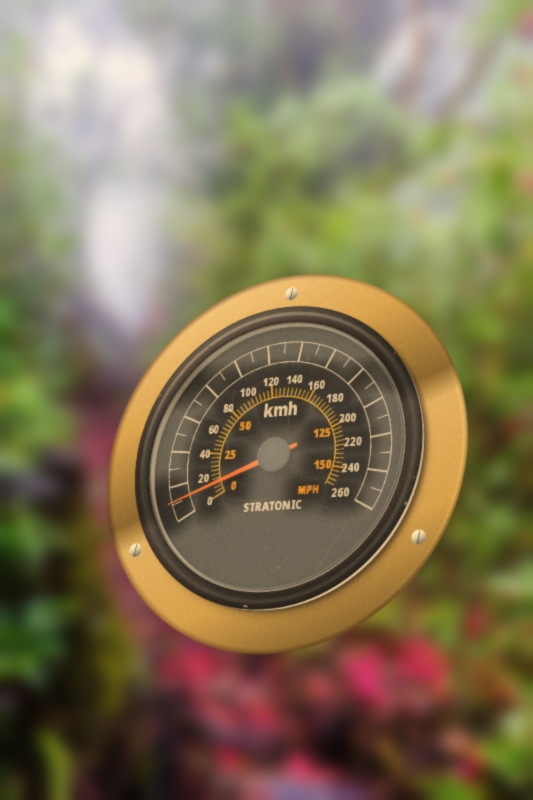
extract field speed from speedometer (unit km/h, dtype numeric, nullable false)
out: 10 km/h
